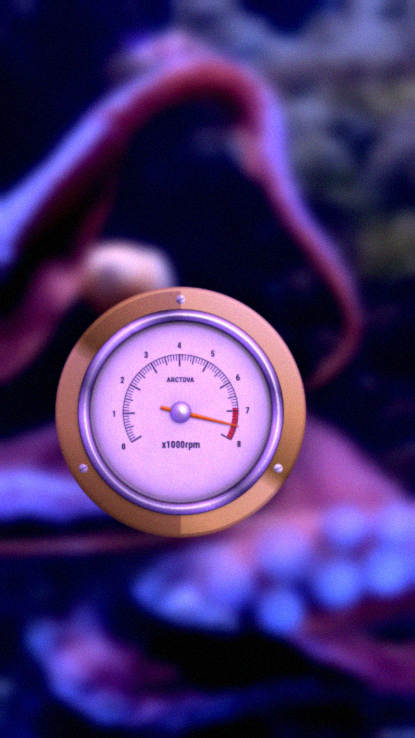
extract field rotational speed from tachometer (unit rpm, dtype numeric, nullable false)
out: 7500 rpm
